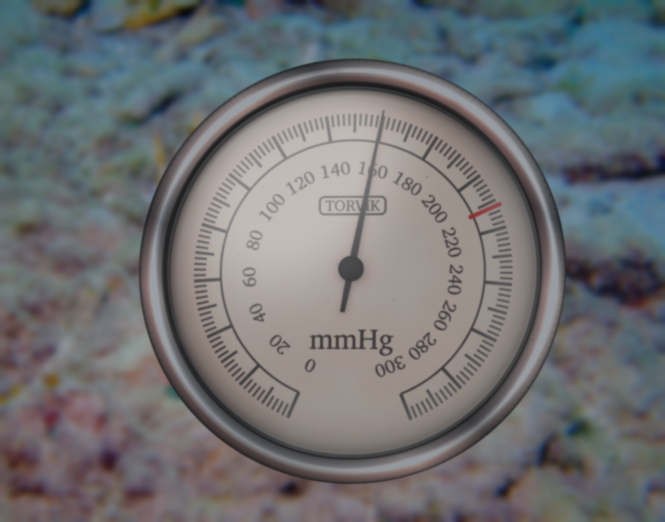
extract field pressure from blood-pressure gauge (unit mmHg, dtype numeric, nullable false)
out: 160 mmHg
